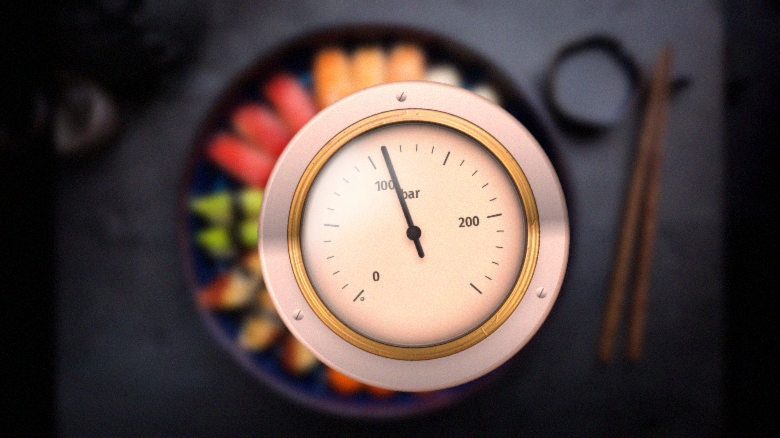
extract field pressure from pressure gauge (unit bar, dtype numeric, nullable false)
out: 110 bar
